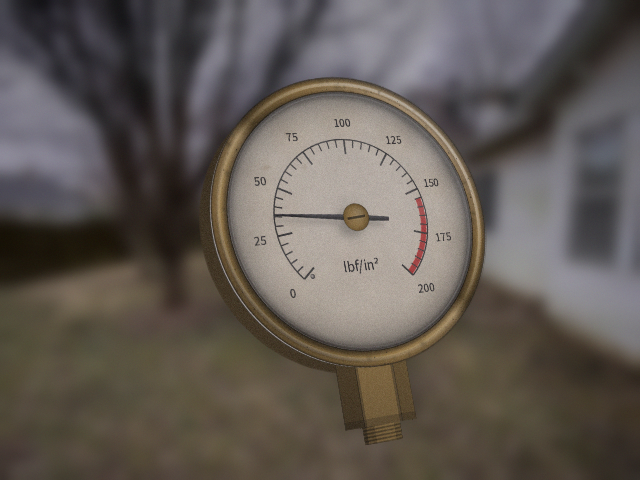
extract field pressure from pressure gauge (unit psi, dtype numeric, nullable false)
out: 35 psi
